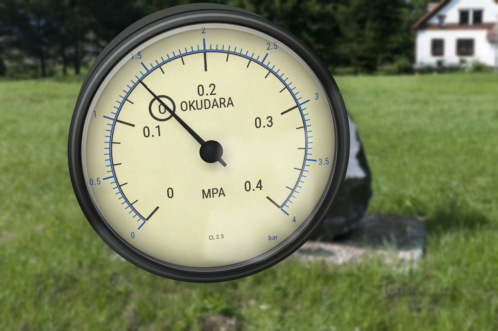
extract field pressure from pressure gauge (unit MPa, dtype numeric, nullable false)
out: 0.14 MPa
